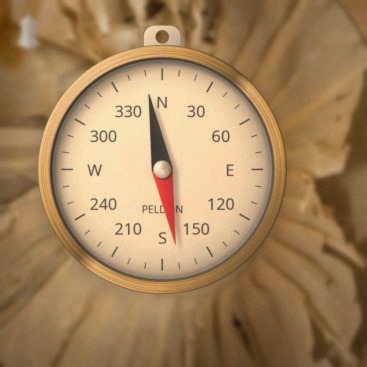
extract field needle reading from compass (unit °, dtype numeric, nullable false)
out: 170 °
